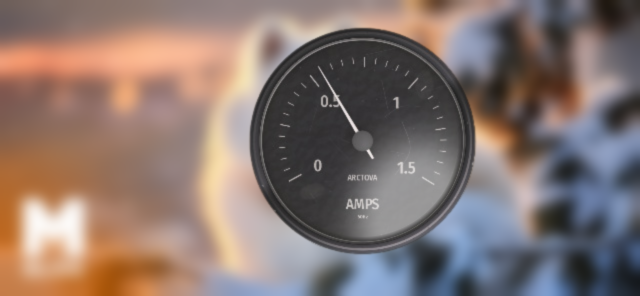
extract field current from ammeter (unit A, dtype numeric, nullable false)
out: 0.55 A
